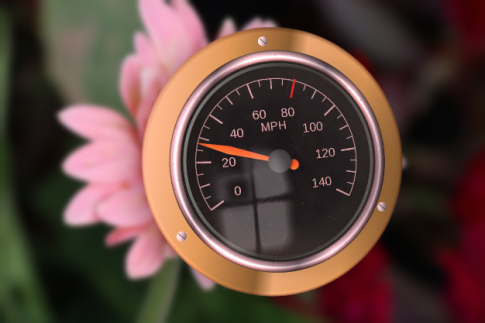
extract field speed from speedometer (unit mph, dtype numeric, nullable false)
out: 27.5 mph
